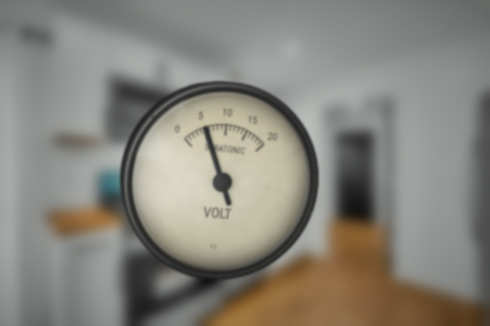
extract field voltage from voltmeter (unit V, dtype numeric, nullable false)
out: 5 V
